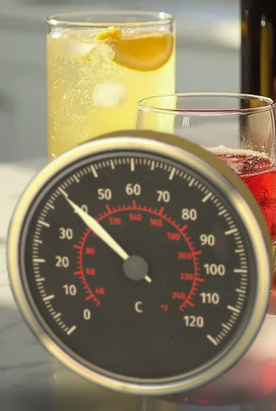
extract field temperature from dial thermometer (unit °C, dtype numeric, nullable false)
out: 40 °C
